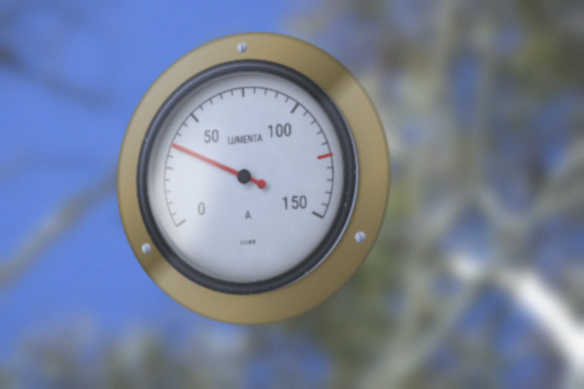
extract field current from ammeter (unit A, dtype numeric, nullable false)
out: 35 A
